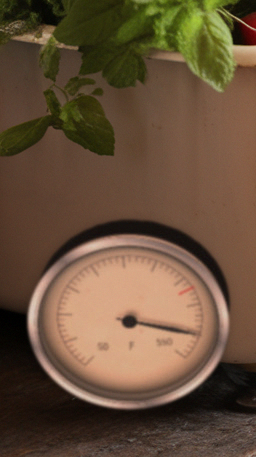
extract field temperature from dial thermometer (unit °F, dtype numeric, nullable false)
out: 500 °F
